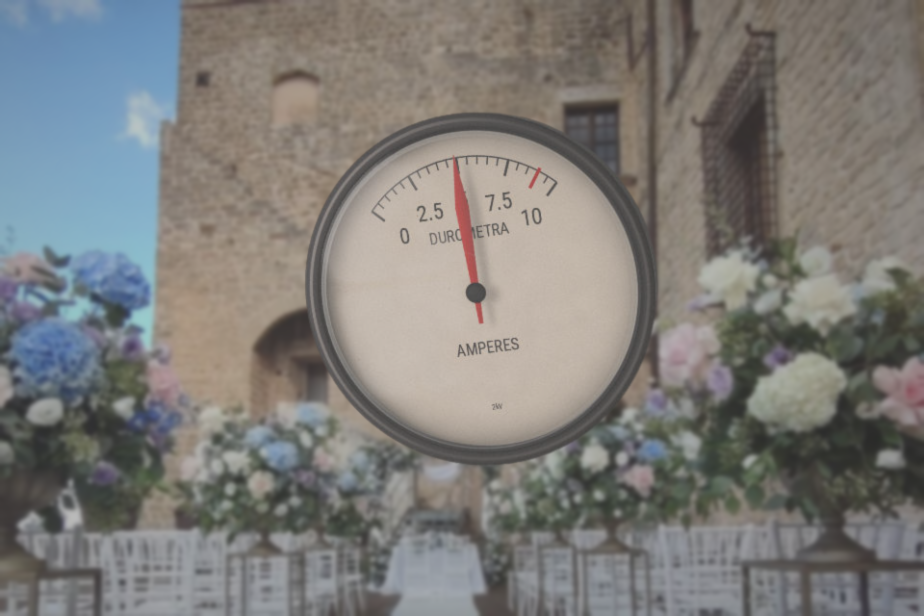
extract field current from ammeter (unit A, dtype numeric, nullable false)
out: 5 A
